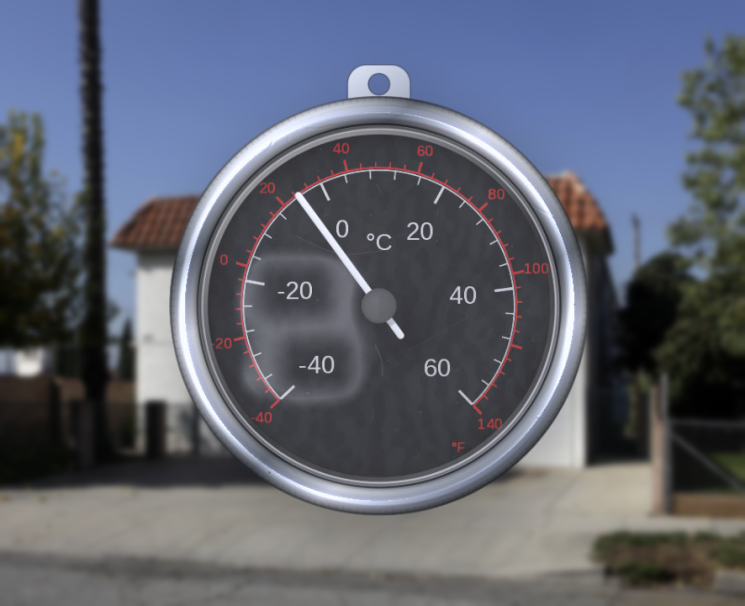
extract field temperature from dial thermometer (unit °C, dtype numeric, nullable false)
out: -4 °C
